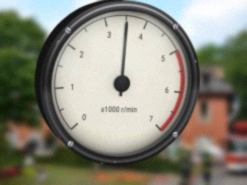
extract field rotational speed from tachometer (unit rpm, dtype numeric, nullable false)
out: 3500 rpm
